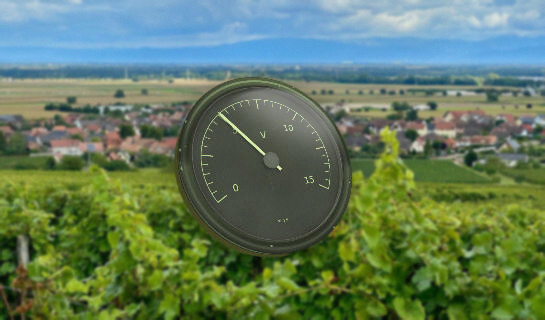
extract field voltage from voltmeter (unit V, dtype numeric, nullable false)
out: 5 V
